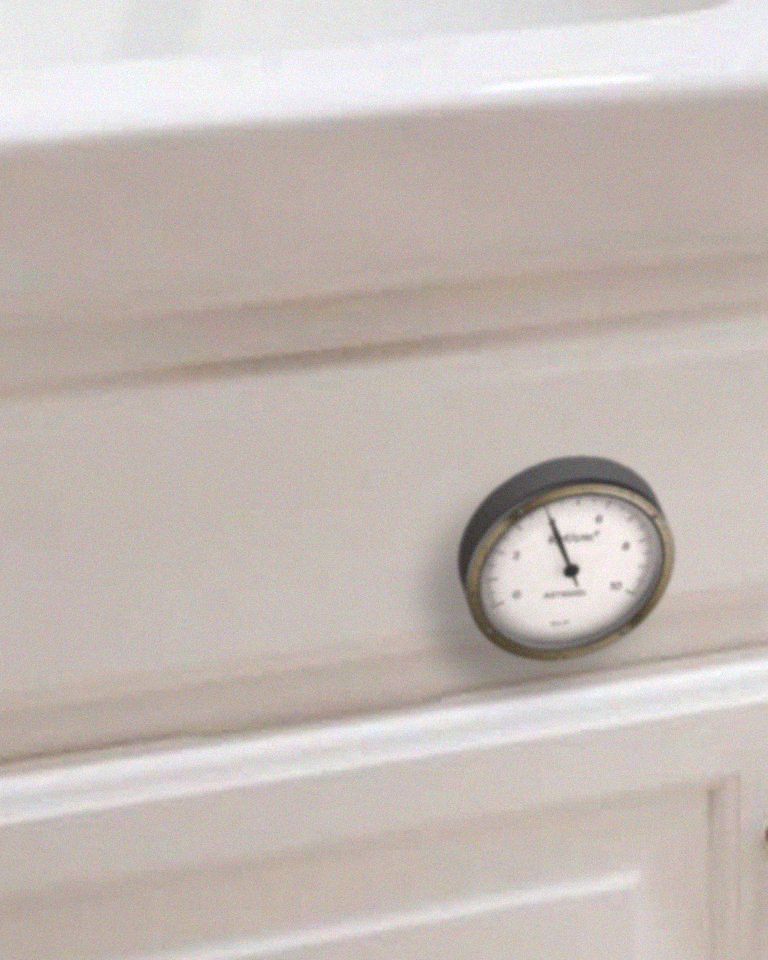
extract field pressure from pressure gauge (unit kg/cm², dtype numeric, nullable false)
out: 4 kg/cm²
